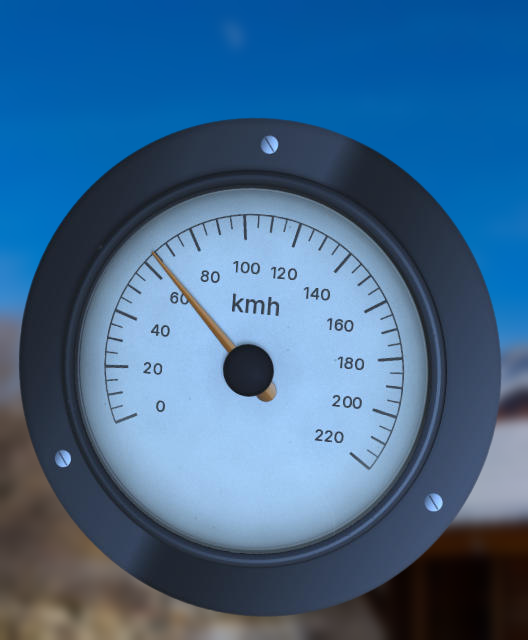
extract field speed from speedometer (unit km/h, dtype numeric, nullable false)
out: 65 km/h
